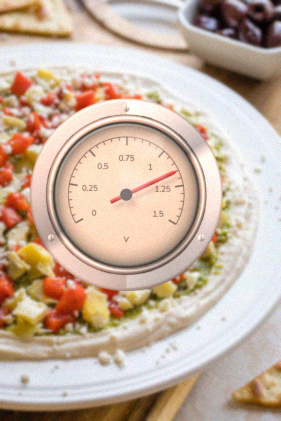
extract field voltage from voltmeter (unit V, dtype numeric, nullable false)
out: 1.15 V
